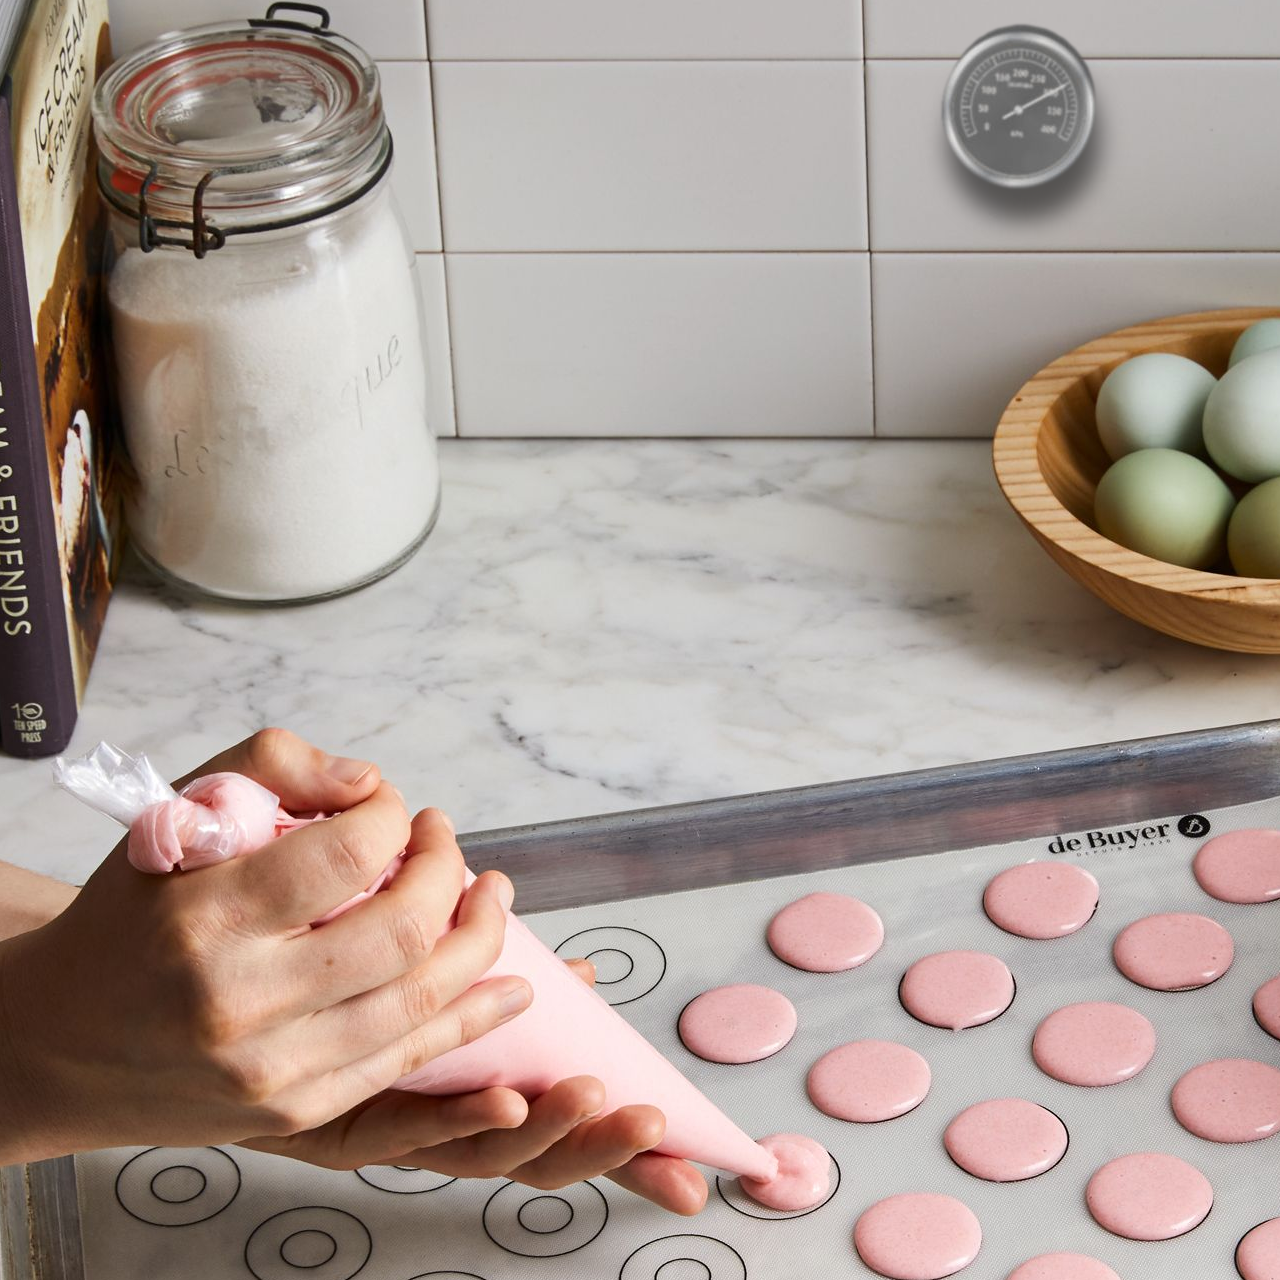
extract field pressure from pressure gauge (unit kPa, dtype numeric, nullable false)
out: 300 kPa
